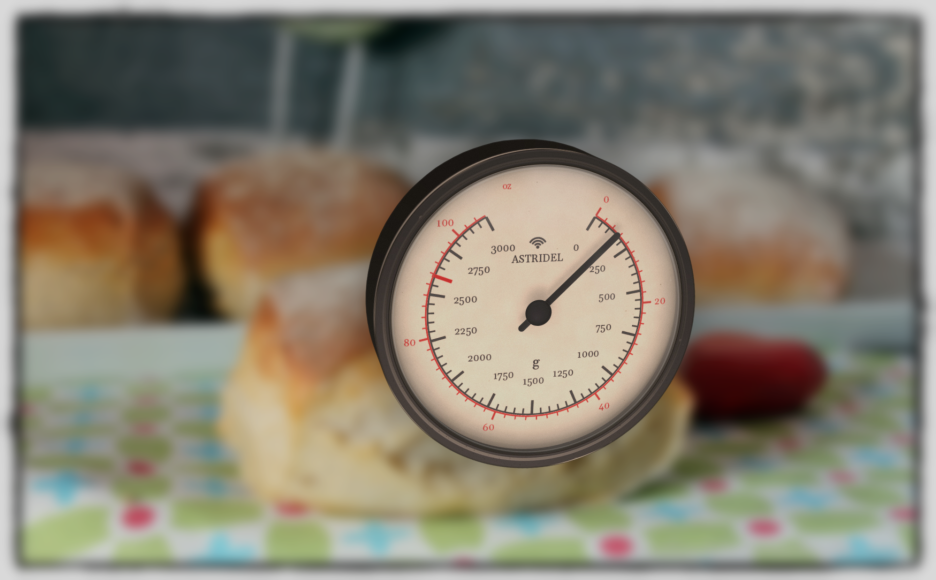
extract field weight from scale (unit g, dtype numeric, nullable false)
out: 150 g
